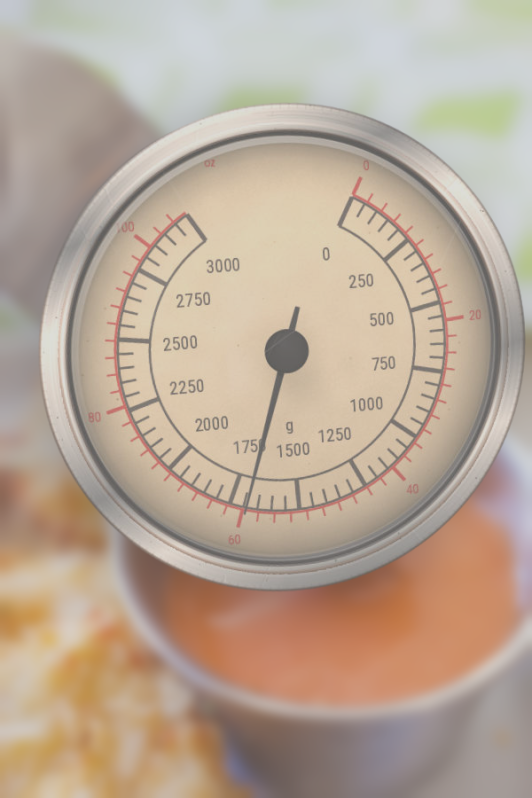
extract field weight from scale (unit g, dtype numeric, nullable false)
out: 1700 g
